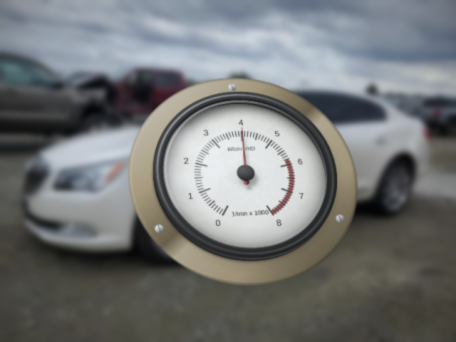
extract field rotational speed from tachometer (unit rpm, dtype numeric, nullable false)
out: 4000 rpm
